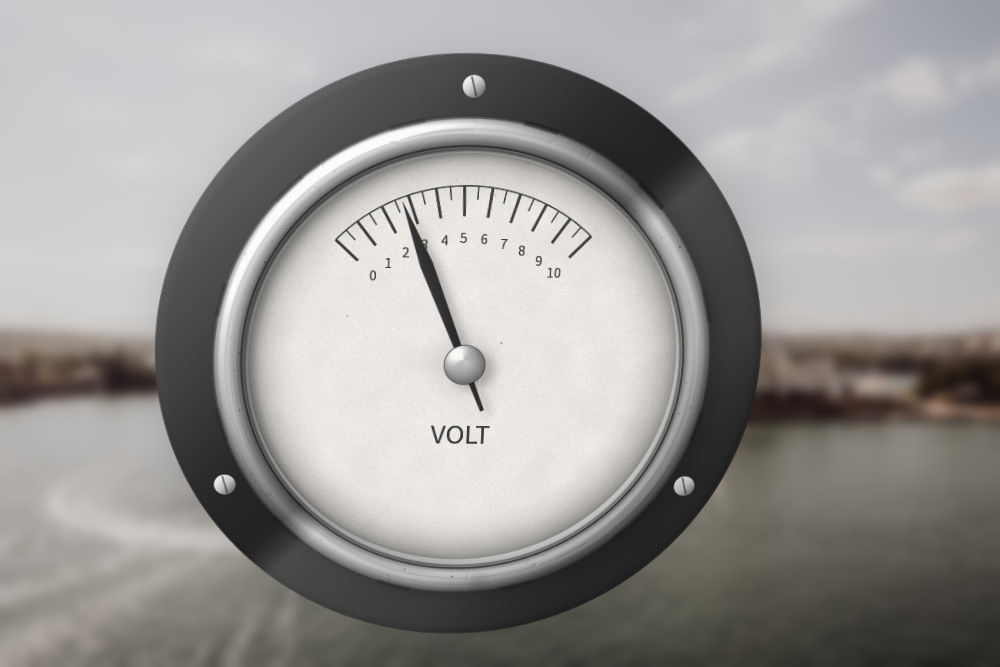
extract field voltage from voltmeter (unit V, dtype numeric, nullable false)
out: 2.75 V
